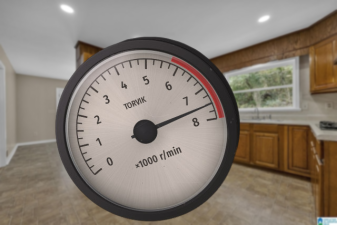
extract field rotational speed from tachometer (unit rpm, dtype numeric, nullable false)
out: 7500 rpm
